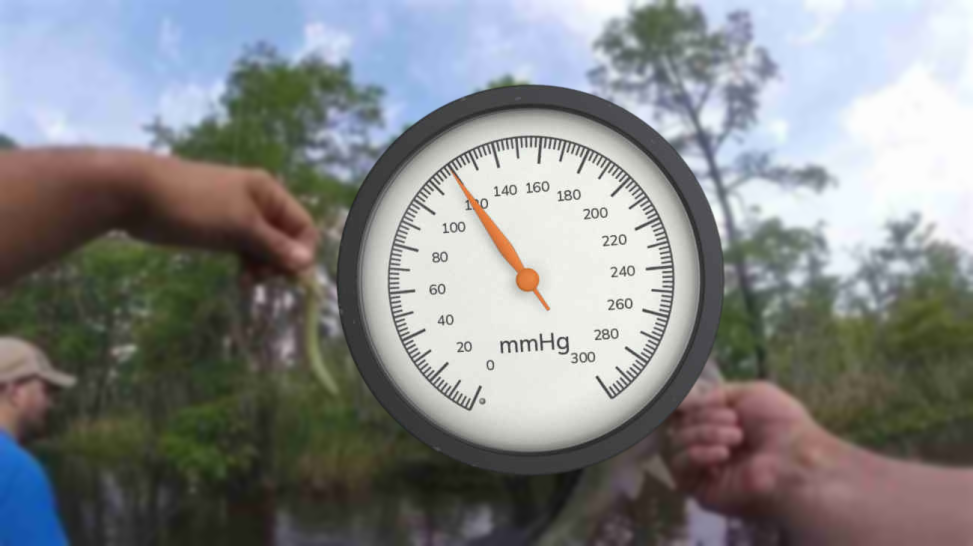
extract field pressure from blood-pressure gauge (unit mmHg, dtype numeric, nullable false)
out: 120 mmHg
